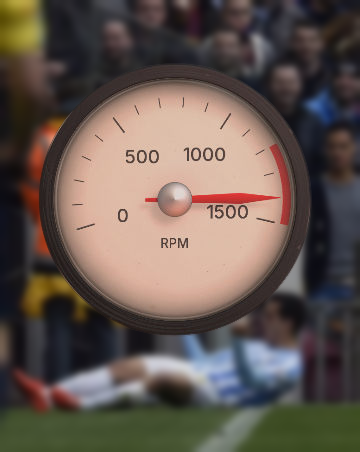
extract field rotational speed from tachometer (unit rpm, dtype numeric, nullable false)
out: 1400 rpm
